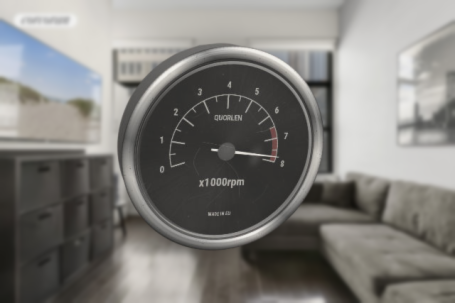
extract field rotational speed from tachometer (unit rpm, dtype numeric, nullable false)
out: 7750 rpm
